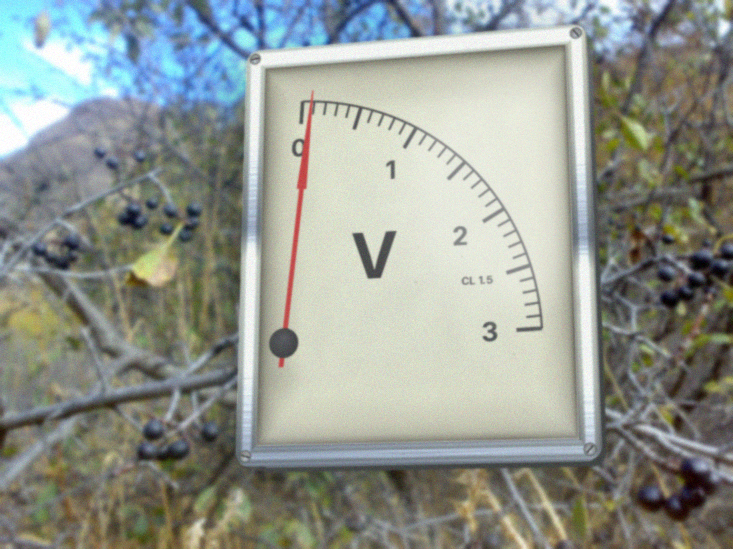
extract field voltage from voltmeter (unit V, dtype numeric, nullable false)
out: 0.1 V
